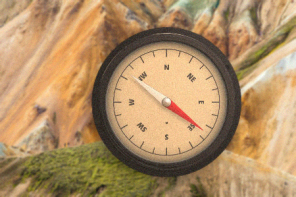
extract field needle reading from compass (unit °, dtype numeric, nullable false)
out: 127.5 °
